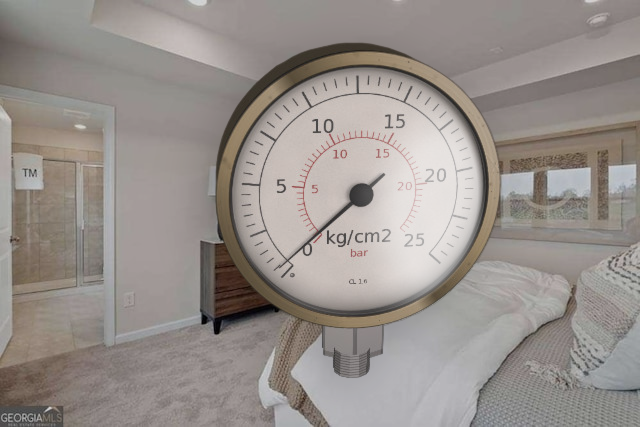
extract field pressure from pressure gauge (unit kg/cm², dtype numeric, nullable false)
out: 0.5 kg/cm²
